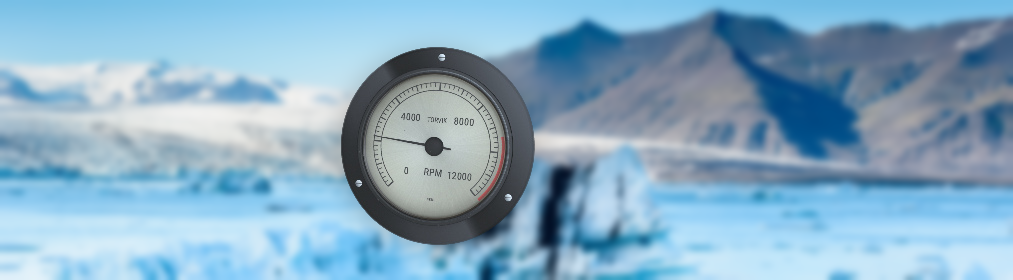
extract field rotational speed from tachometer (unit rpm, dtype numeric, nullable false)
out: 2200 rpm
